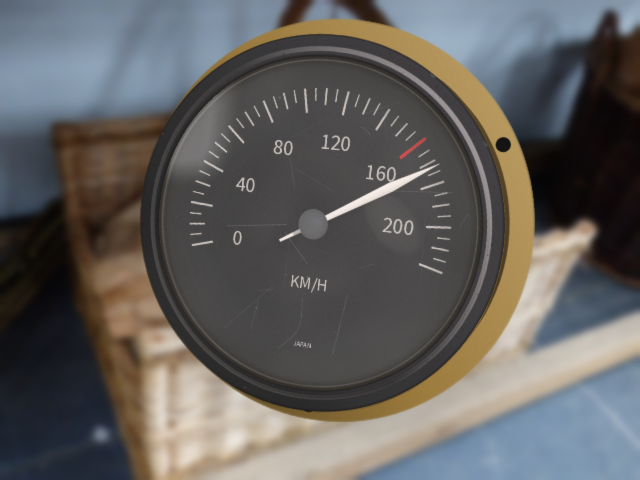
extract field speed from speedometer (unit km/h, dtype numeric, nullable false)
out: 172.5 km/h
